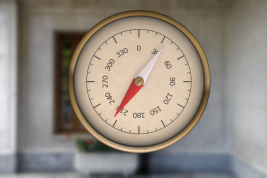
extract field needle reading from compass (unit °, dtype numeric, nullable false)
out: 215 °
